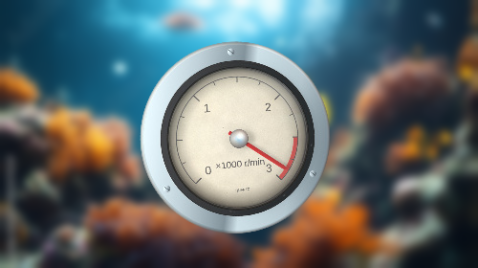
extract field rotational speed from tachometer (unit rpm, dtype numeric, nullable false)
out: 2875 rpm
